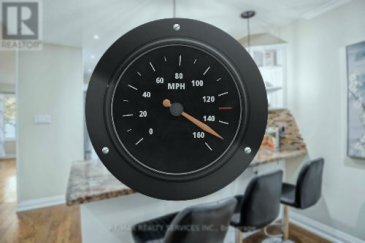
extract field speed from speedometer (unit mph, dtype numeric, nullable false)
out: 150 mph
